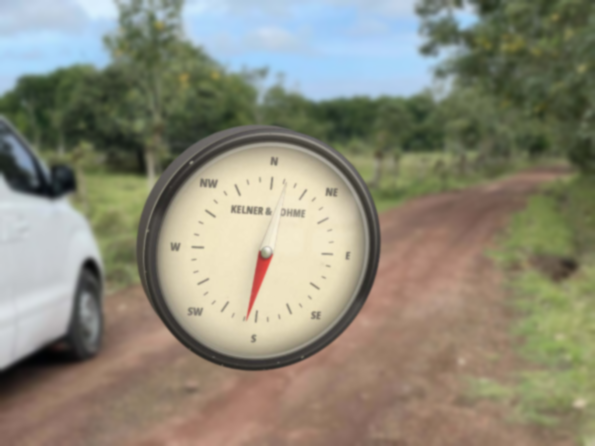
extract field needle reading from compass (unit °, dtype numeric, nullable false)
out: 190 °
